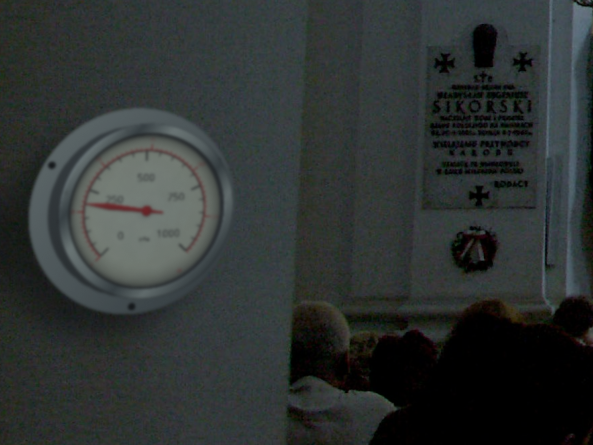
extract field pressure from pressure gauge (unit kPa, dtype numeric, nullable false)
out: 200 kPa
